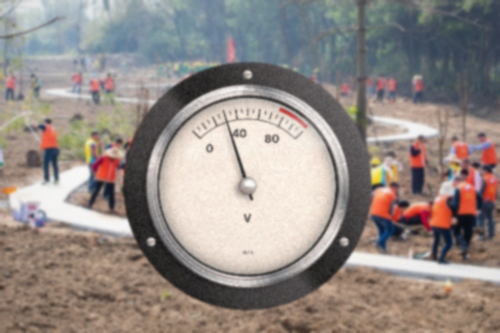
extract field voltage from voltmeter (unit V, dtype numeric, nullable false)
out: 30 V
